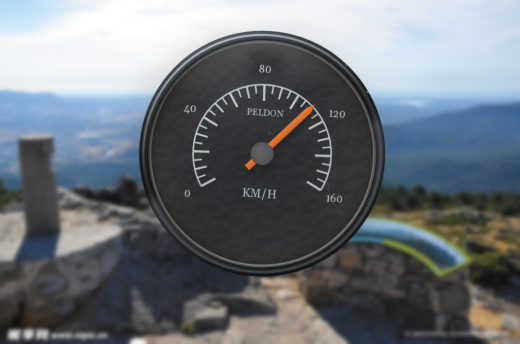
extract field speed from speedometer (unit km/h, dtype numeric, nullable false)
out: 110 km/h
